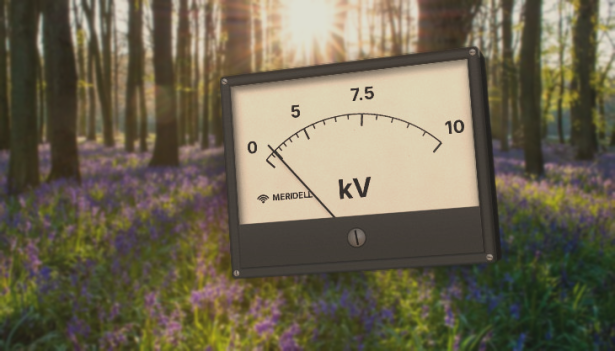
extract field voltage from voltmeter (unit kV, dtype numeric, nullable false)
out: 2.5 kV
